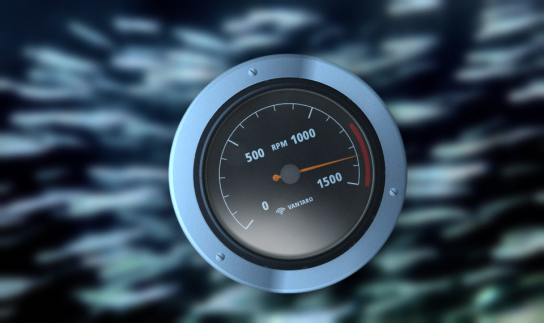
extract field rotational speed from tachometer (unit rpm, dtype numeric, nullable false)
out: 1350 rpm
